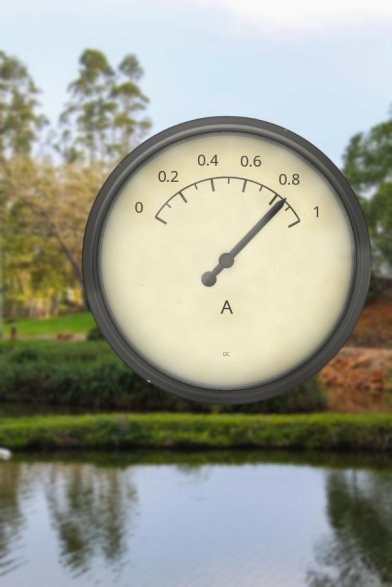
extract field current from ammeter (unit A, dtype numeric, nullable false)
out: 0.85 A
